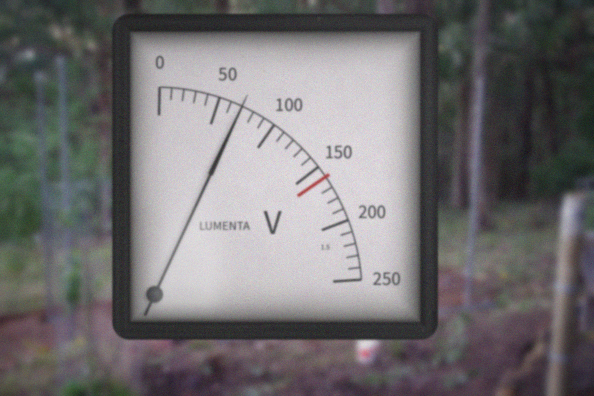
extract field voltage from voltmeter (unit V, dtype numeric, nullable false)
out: 70 V
